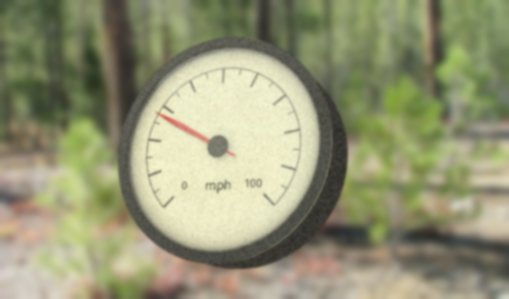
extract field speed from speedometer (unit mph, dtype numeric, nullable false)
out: 27.5 mph
